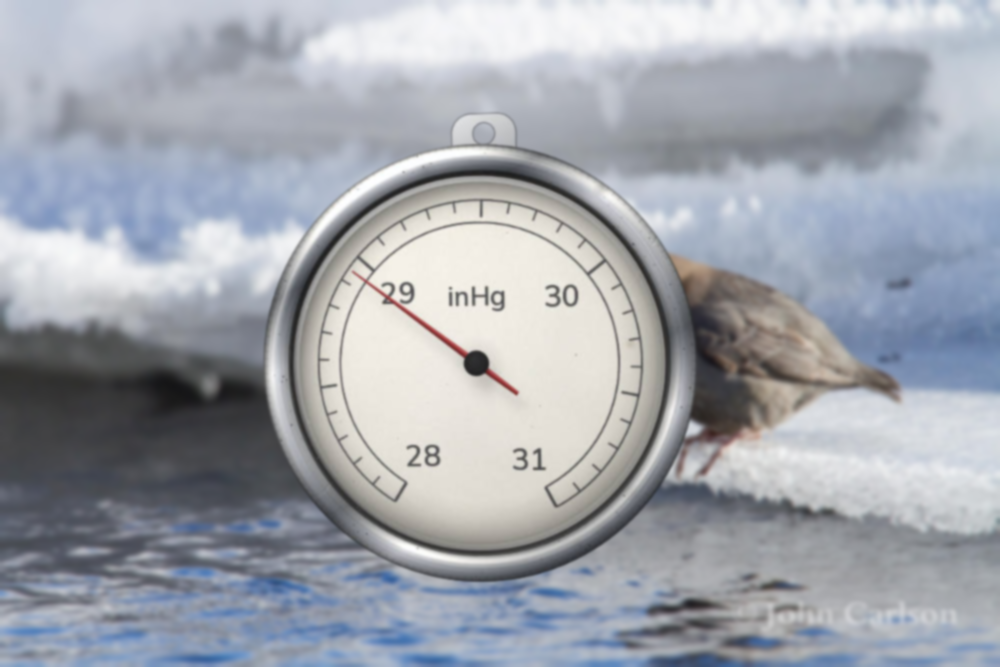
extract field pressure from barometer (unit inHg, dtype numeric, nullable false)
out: 28.95 inHg
